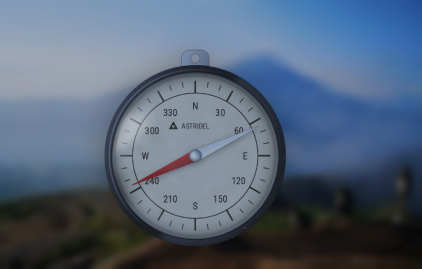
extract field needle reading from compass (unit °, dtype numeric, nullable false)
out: 245 °
